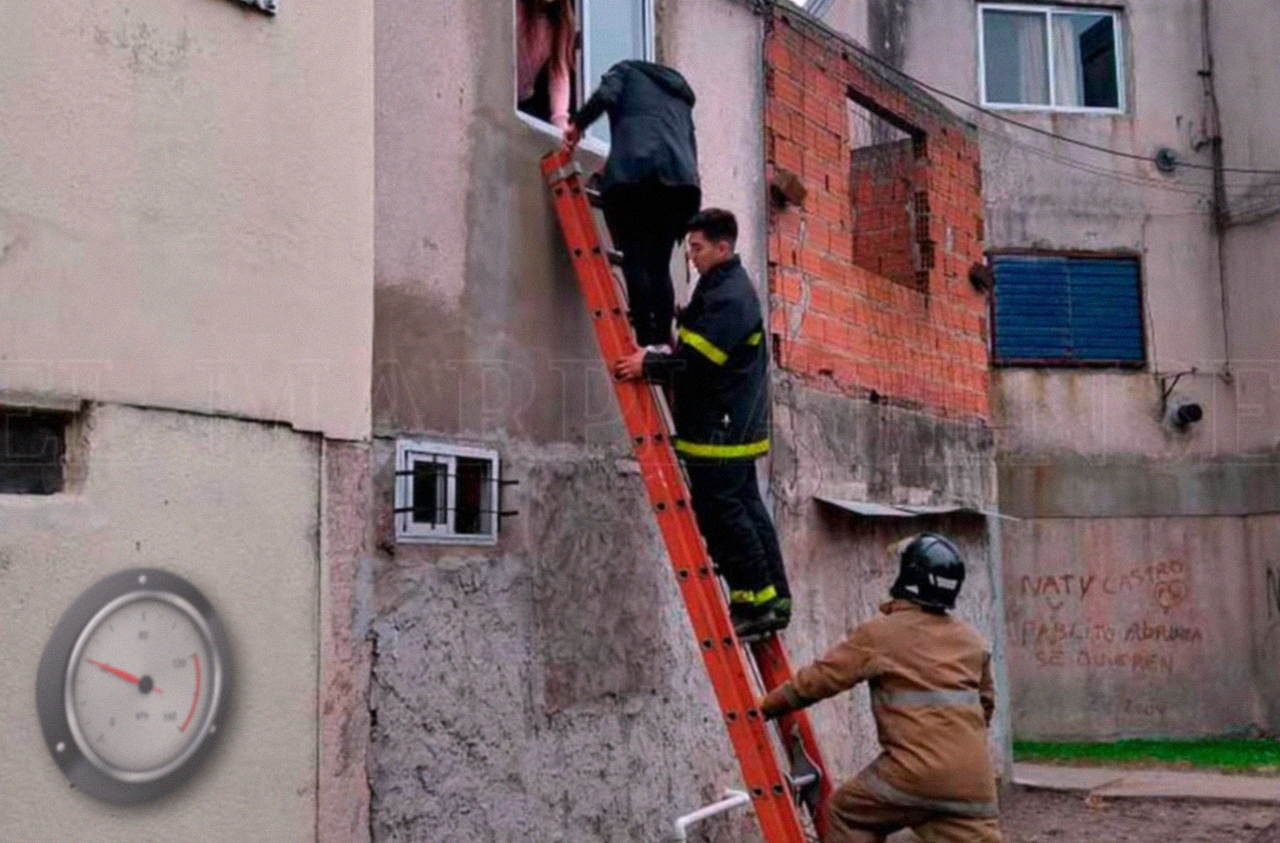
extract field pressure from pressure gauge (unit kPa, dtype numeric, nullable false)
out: 40 kPa
